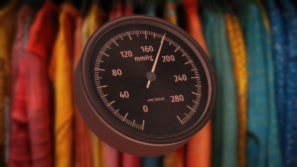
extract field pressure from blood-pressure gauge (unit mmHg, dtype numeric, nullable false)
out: 180 mmHg
